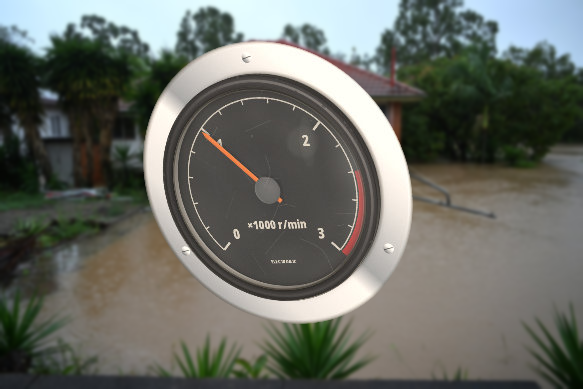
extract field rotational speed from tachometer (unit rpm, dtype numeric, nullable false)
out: 1000 rpm
